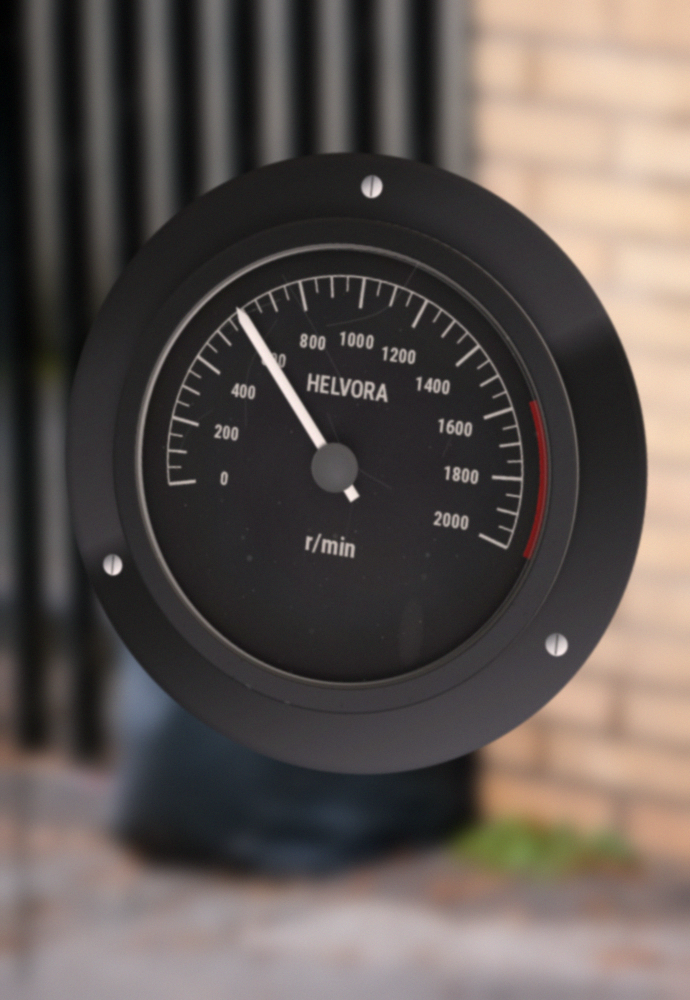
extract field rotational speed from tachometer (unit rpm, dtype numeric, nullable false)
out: 600 rpm
